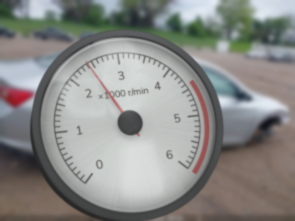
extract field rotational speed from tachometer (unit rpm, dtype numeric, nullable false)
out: 2400 rpm
